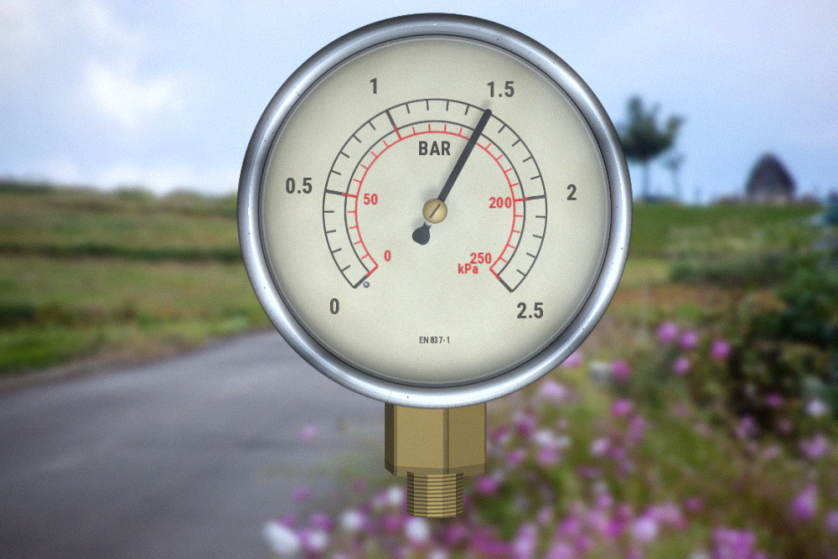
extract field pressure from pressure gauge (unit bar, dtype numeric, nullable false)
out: 1.5 bar
